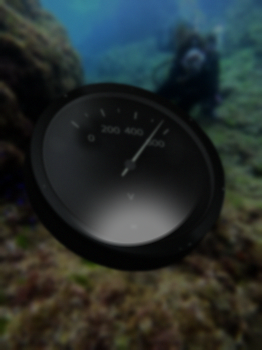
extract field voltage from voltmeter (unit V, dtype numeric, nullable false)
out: 550 V
